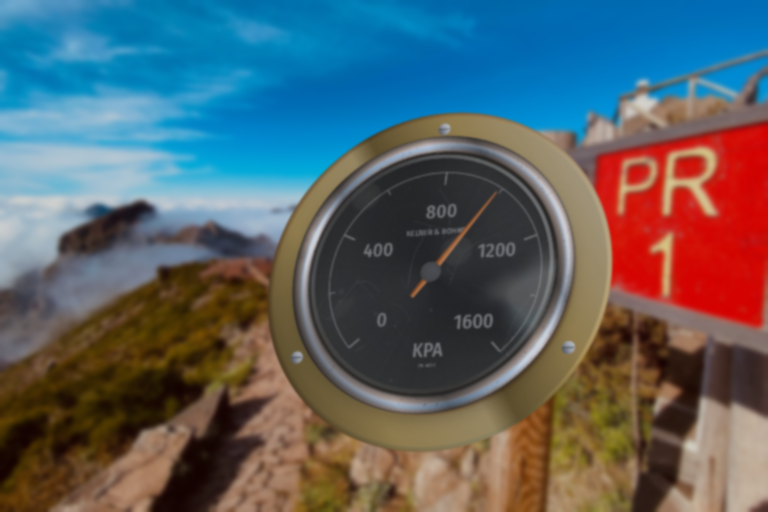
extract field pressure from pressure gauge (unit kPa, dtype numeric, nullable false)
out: 1000 kPa
